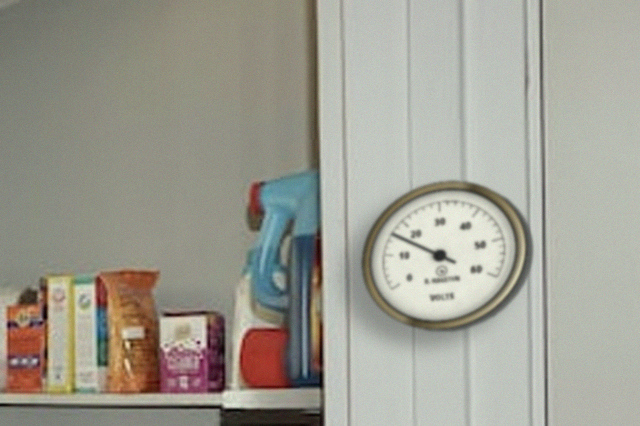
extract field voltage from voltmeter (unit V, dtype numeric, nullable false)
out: 16 V
